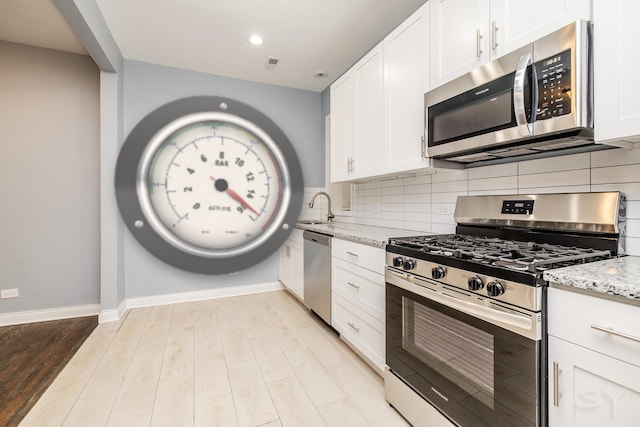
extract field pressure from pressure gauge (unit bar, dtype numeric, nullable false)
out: 15.5 bar
